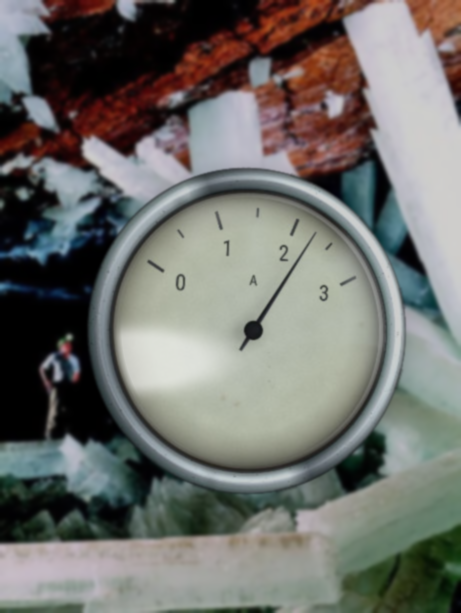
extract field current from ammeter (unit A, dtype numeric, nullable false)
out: 2.25 A
